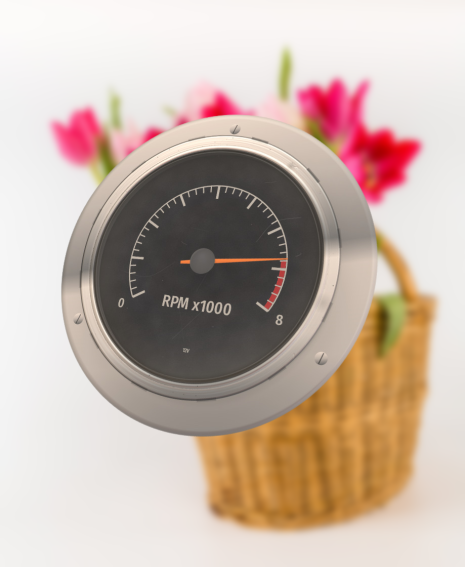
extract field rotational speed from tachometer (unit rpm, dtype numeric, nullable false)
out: 6800 rpm
